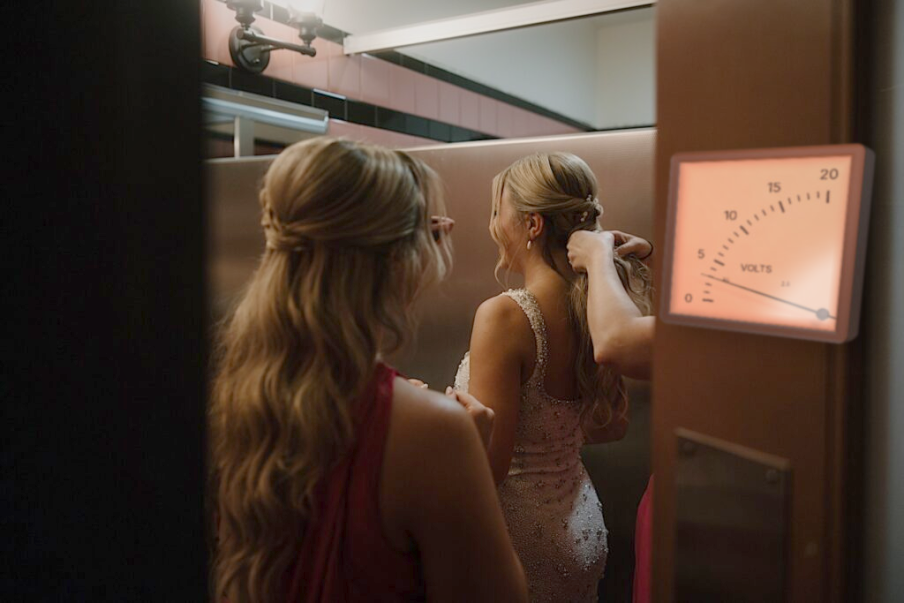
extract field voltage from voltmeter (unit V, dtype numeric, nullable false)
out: 3 V
